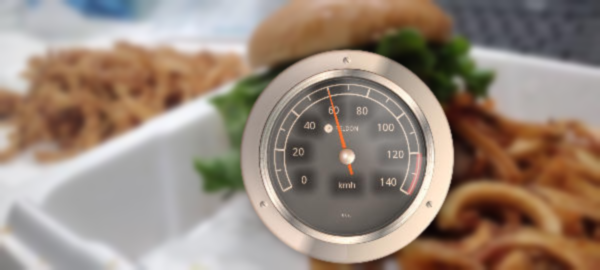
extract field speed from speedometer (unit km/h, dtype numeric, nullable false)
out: 60 km/h
